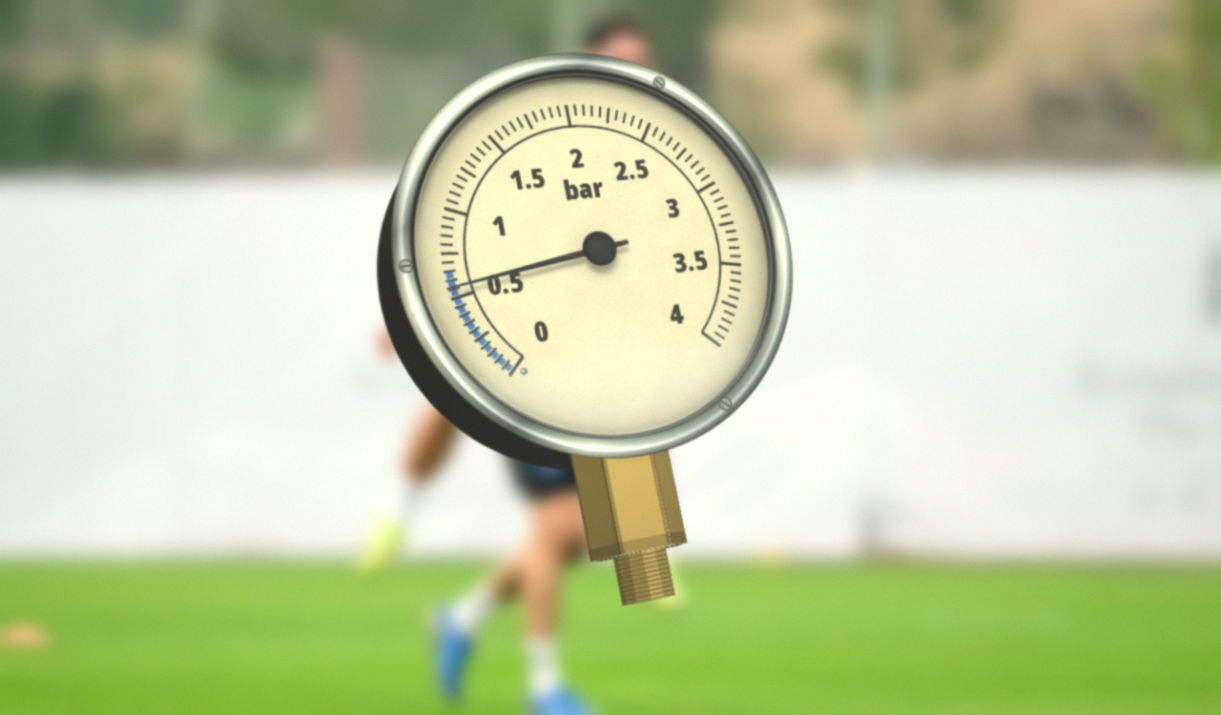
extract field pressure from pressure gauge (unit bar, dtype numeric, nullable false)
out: 0.55 bar
